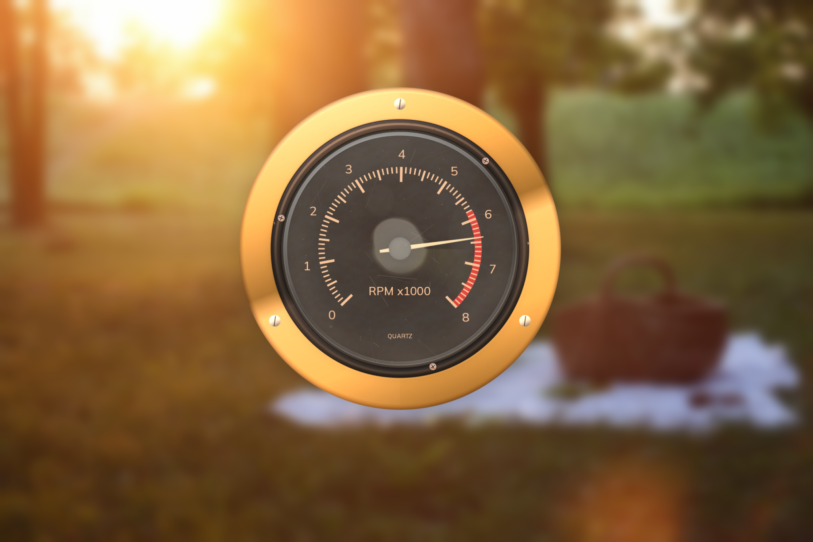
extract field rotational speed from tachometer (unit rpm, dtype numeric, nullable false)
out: 6400 rpm
